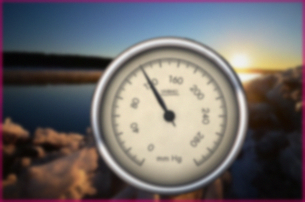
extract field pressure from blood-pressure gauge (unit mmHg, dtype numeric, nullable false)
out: 120 mmHg
